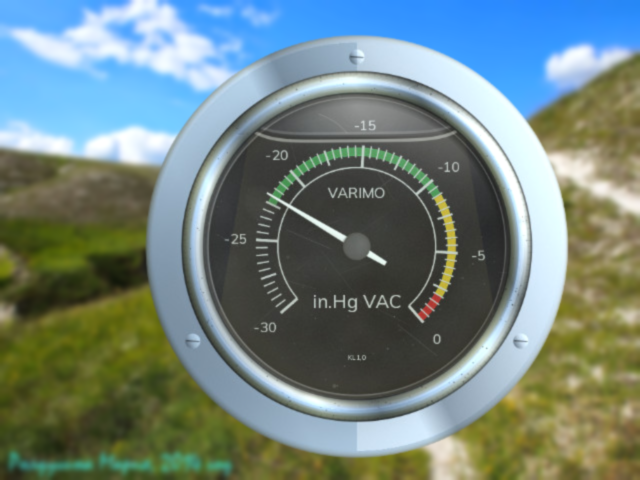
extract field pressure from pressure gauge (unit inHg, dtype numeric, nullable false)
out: -22 inHg
